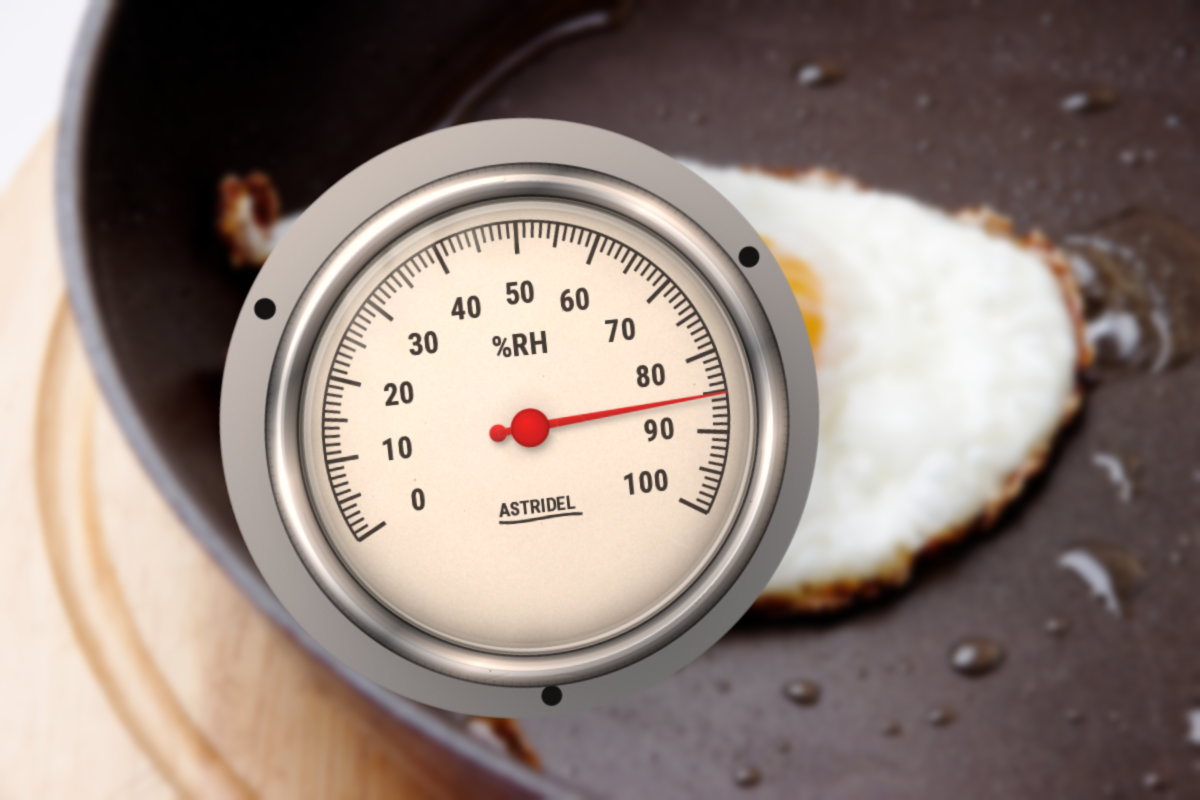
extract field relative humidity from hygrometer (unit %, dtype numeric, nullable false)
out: 85 %
